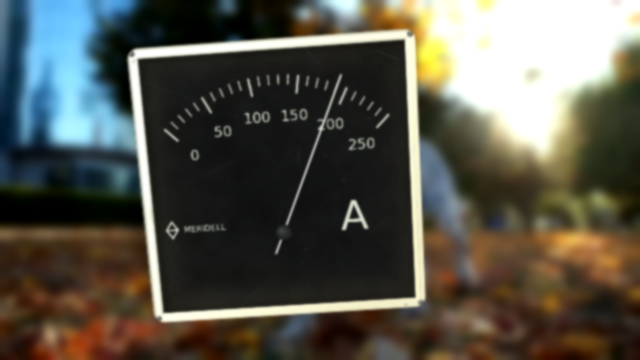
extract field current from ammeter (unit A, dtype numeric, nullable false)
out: 190 A
